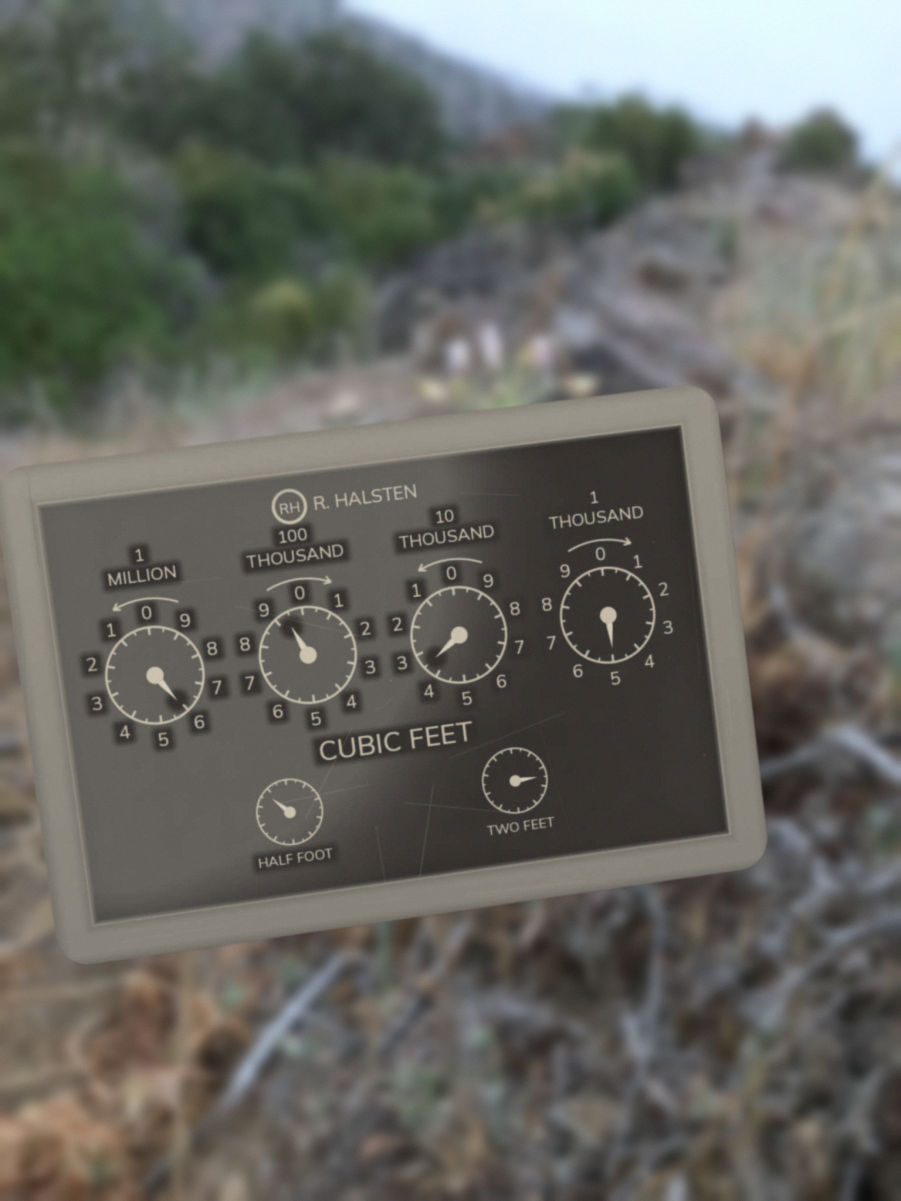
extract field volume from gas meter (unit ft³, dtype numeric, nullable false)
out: 593500 ft³
